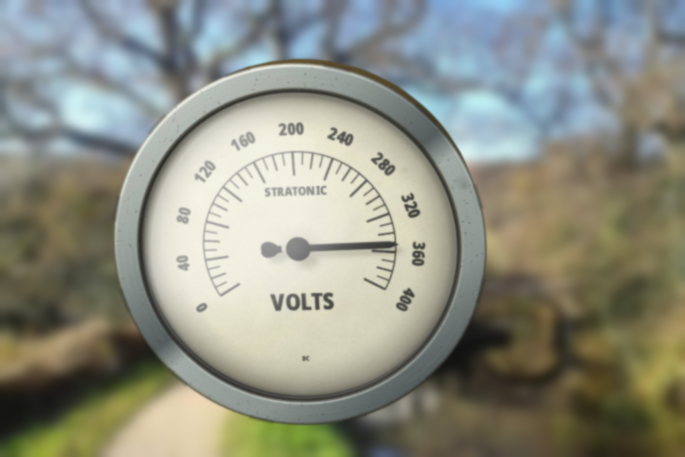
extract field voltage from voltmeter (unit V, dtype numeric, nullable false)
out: 350 V
